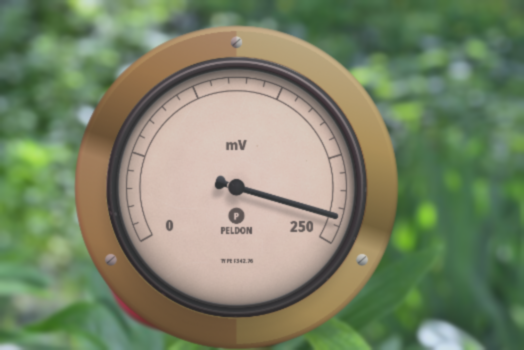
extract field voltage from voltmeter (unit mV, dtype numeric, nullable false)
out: 235 mV
